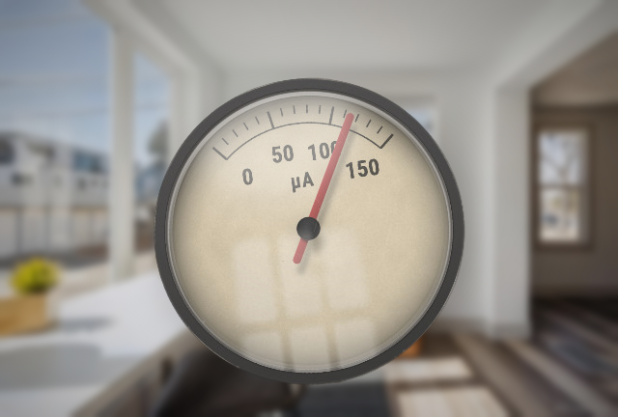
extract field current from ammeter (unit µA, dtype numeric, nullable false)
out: 115 µA
